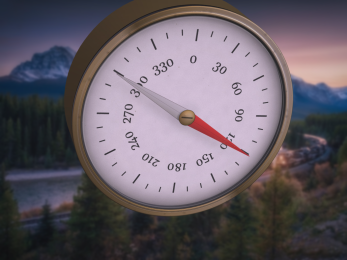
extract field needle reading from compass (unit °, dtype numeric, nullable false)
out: 120 °
